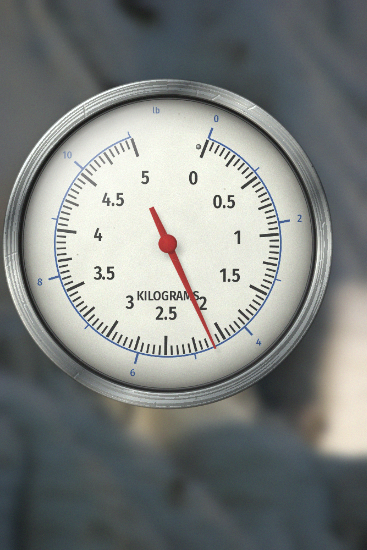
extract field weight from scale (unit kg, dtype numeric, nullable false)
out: 2.1 kg
